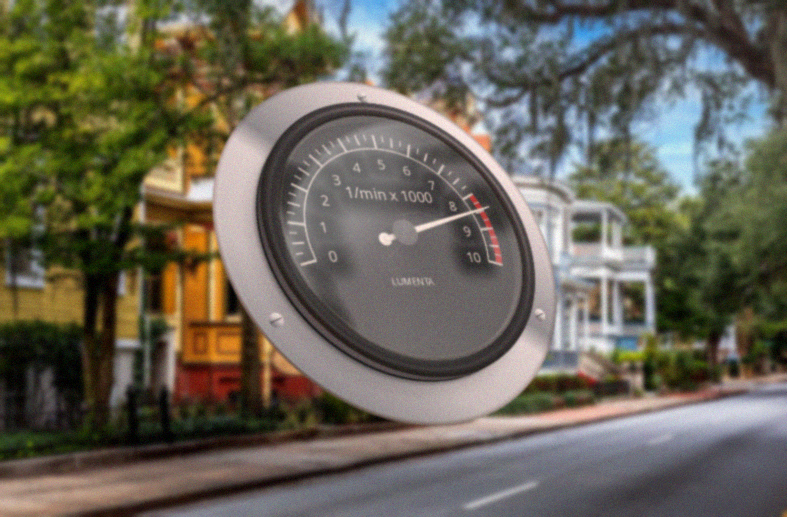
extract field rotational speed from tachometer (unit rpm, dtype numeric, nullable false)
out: 8500 rpm
